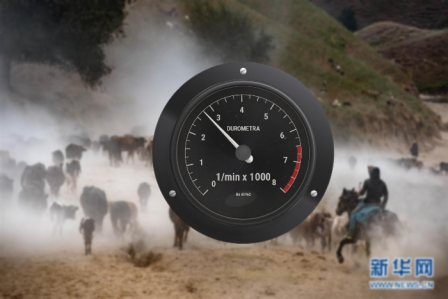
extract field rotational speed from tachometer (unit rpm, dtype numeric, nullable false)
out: 2750 rpm
